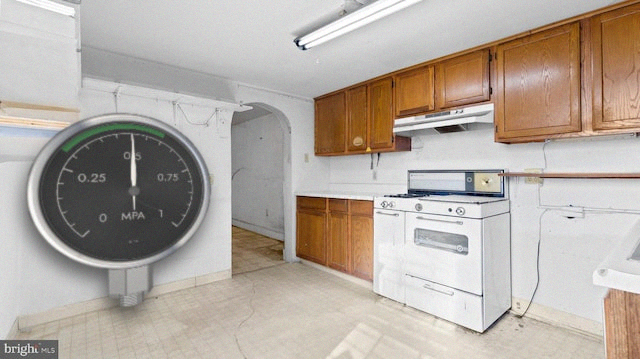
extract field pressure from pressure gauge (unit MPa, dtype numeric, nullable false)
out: 0.5 MPa
